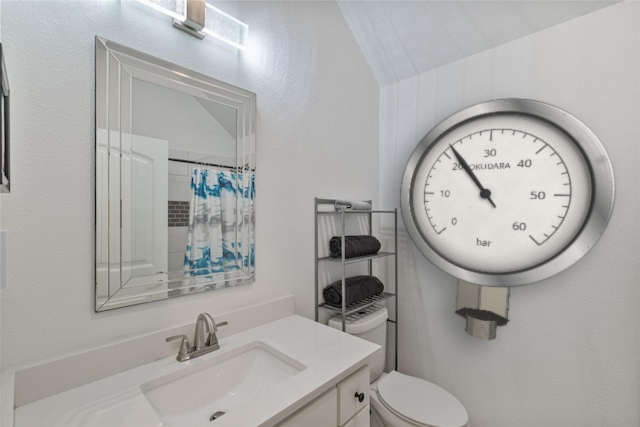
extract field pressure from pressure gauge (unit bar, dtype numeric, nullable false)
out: 22 bar
